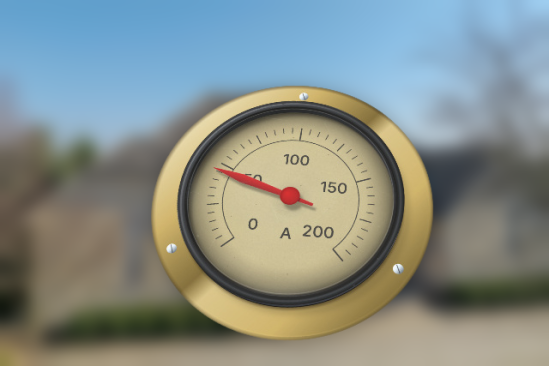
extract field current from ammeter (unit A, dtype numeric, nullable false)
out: 45 A
